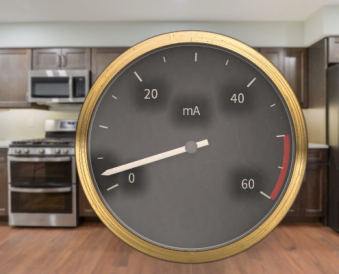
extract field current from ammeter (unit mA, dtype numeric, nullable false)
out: 2.5 mA
